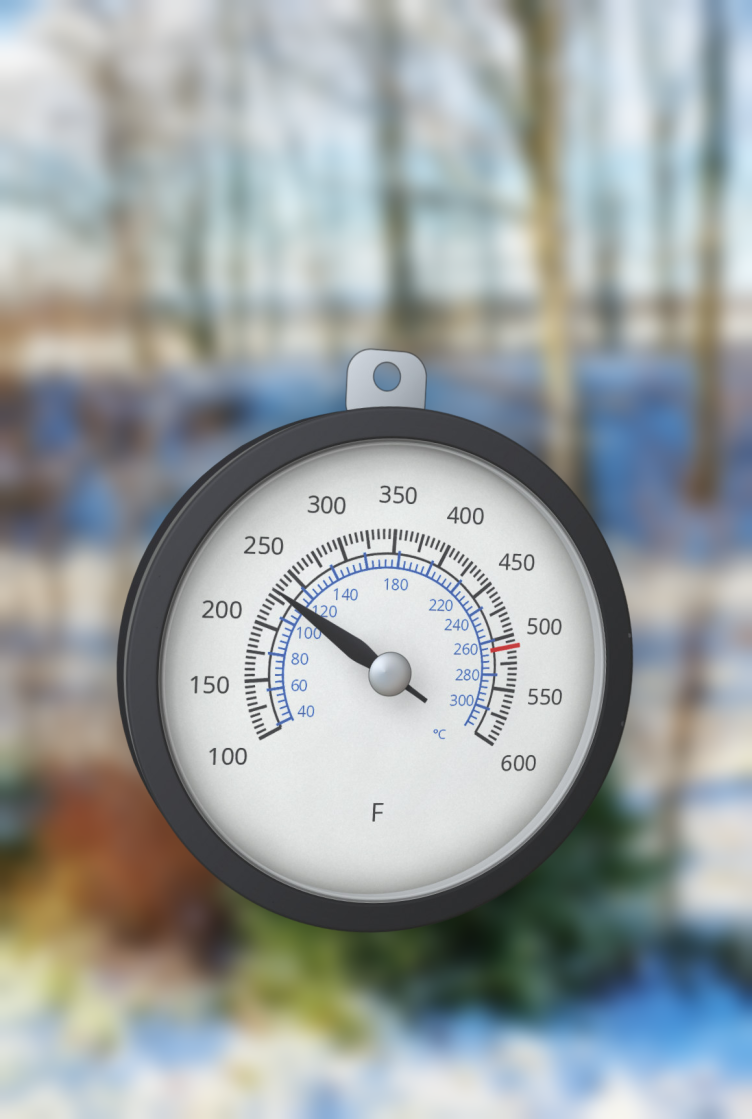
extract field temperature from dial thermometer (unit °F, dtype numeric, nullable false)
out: 230 °F
